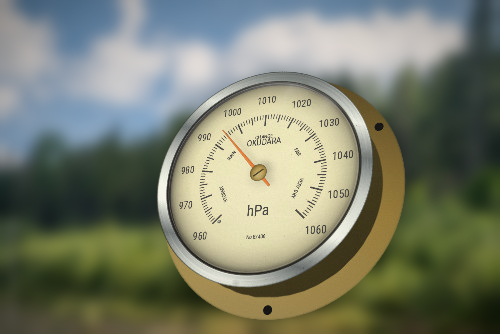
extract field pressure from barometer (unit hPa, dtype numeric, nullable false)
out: 995 hPa
